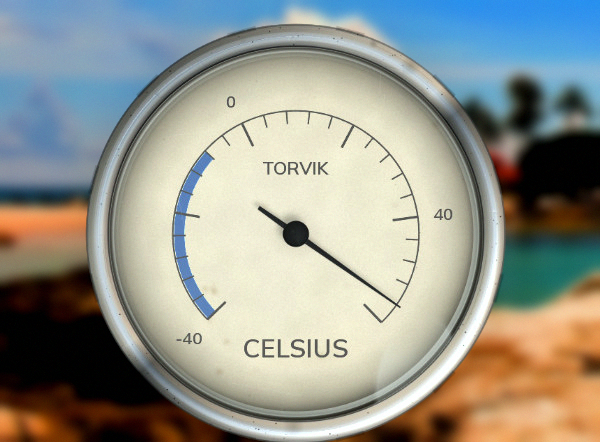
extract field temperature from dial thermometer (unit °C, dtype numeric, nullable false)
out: 56 °C
